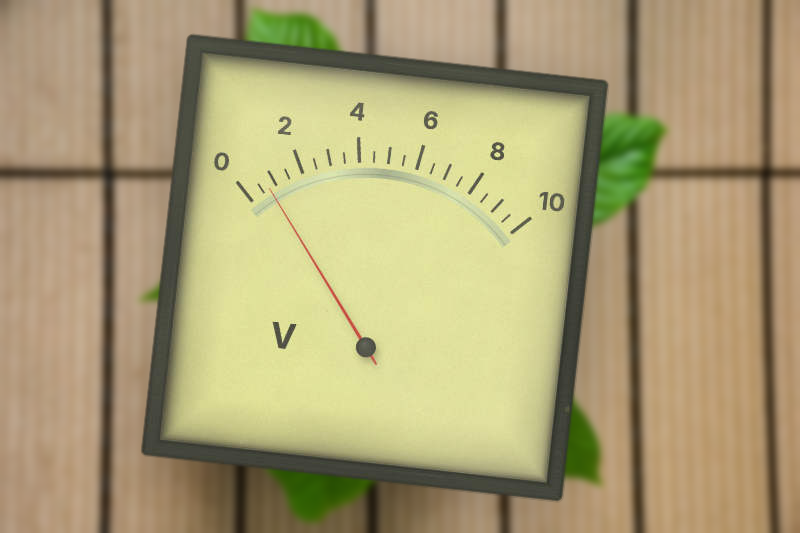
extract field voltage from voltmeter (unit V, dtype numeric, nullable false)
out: 0.75 V
